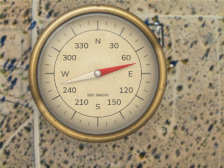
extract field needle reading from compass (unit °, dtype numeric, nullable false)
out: 75 °
